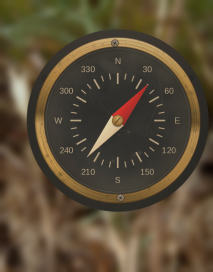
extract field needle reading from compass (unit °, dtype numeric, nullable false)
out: 40 °
